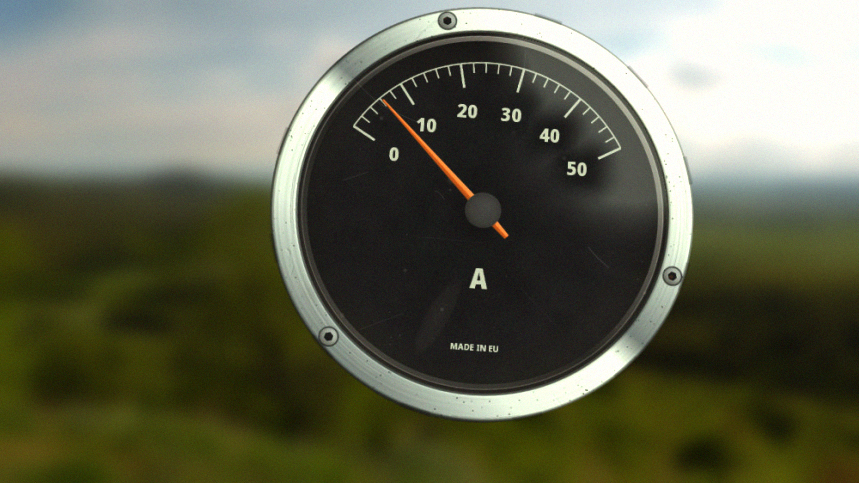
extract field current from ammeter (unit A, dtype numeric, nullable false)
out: 6 A
